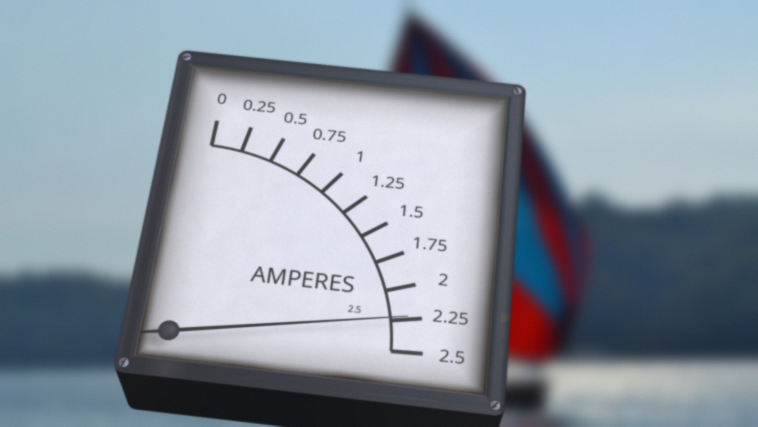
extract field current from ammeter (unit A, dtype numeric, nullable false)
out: 2.25 A
